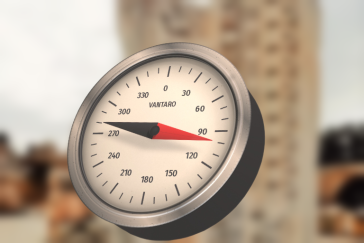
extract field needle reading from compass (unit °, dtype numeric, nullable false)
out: 100 °
